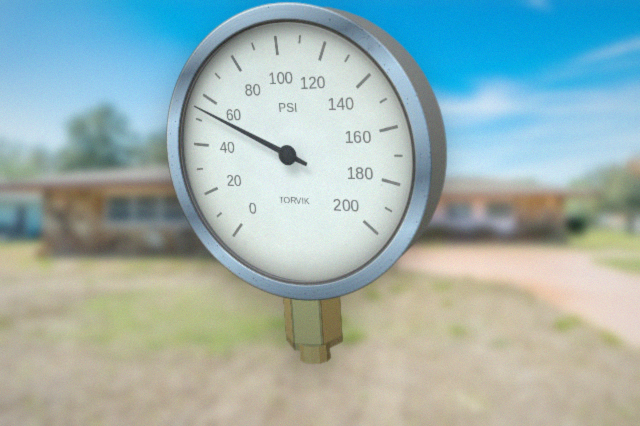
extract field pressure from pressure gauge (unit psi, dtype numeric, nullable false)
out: 55 psi
